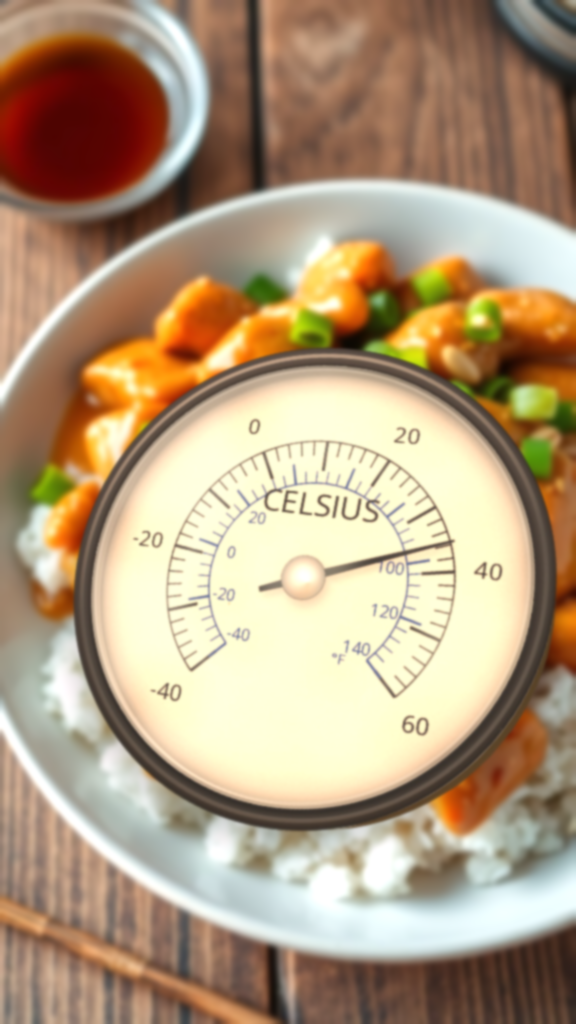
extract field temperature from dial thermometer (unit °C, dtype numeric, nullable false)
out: 36 °C
